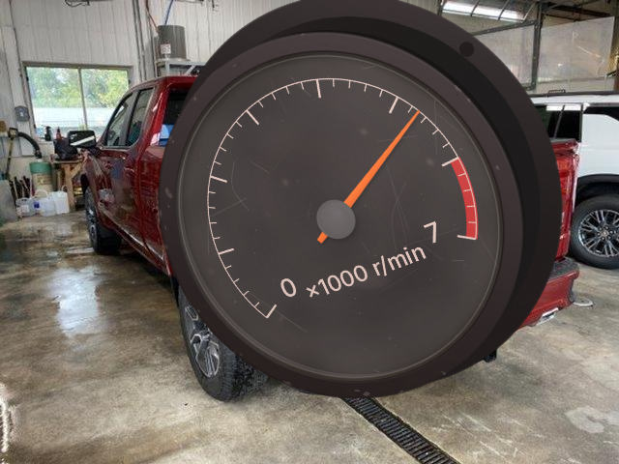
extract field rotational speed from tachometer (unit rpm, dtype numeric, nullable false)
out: 5300 rpm
